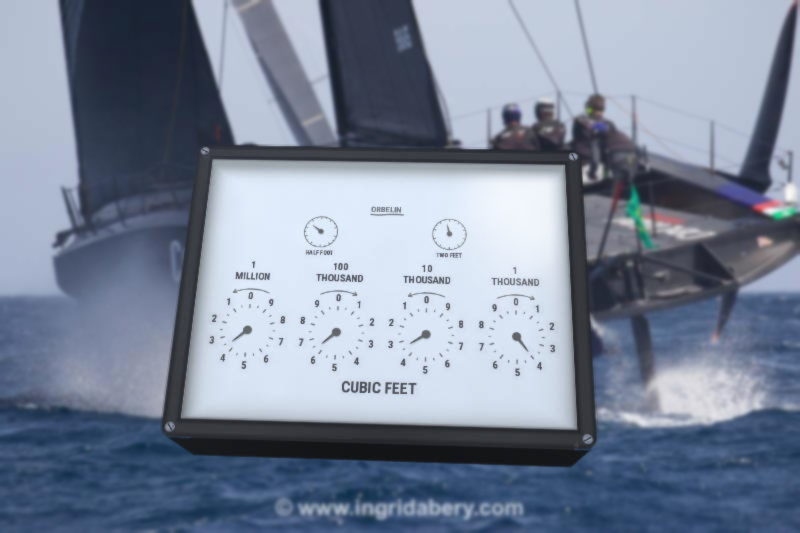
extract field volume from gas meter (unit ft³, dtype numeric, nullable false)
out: 363400 ft³
